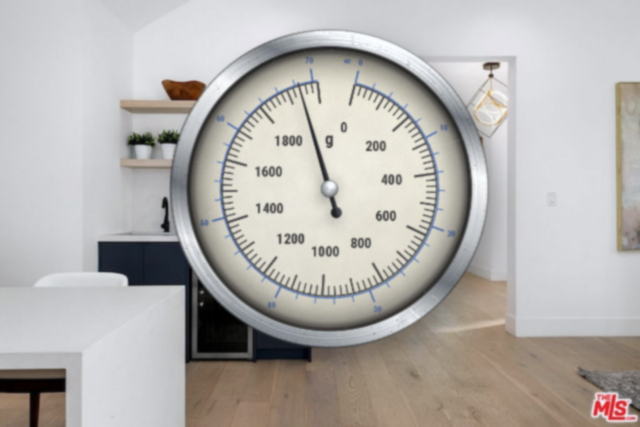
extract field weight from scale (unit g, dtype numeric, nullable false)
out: 1940 g
